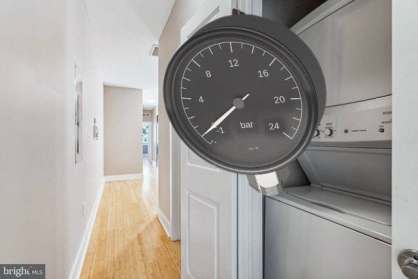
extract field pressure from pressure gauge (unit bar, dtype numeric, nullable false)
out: 0 bar
